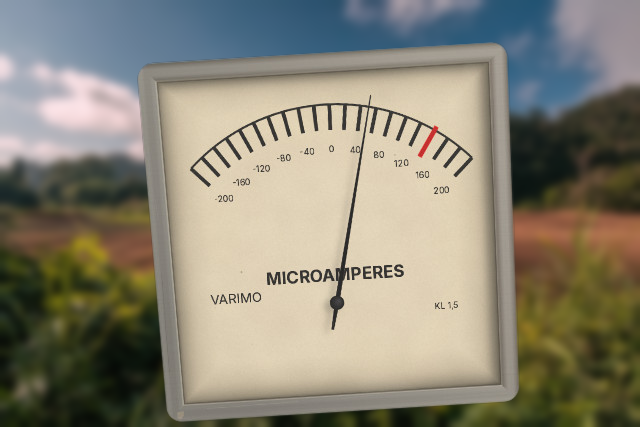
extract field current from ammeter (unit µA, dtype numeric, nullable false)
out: 50 µA
